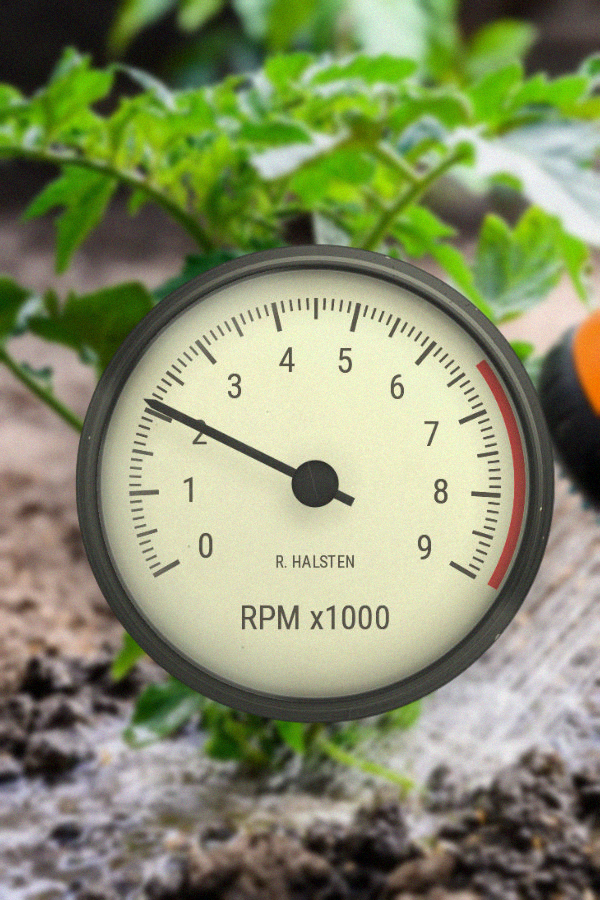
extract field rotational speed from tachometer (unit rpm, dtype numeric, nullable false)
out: 2100 rpm
